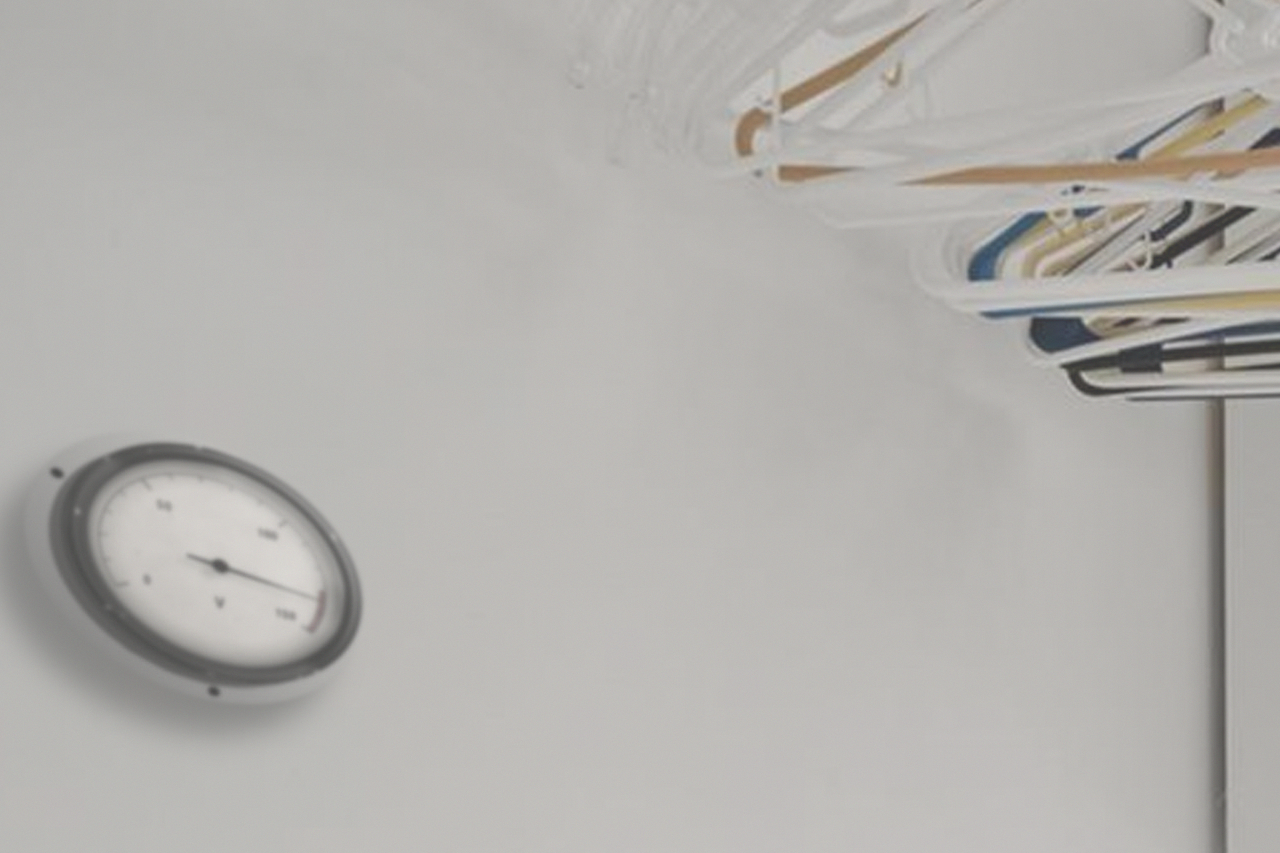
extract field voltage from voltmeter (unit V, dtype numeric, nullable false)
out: 135 V
